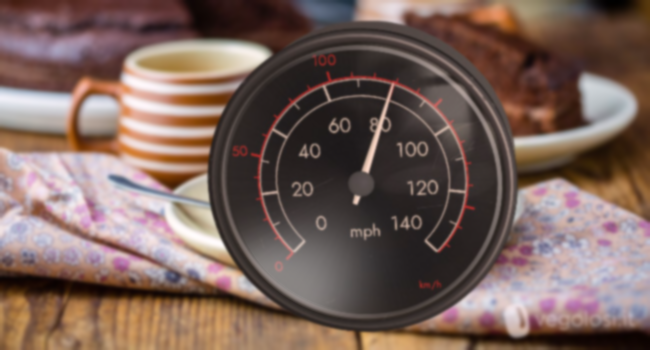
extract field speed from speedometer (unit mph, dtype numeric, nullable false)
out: 80 mph
